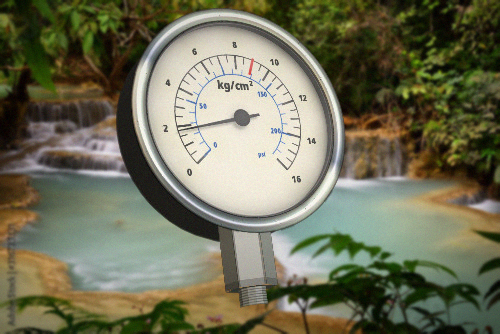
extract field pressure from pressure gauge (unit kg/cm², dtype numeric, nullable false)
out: 1.75 kg/cm²
